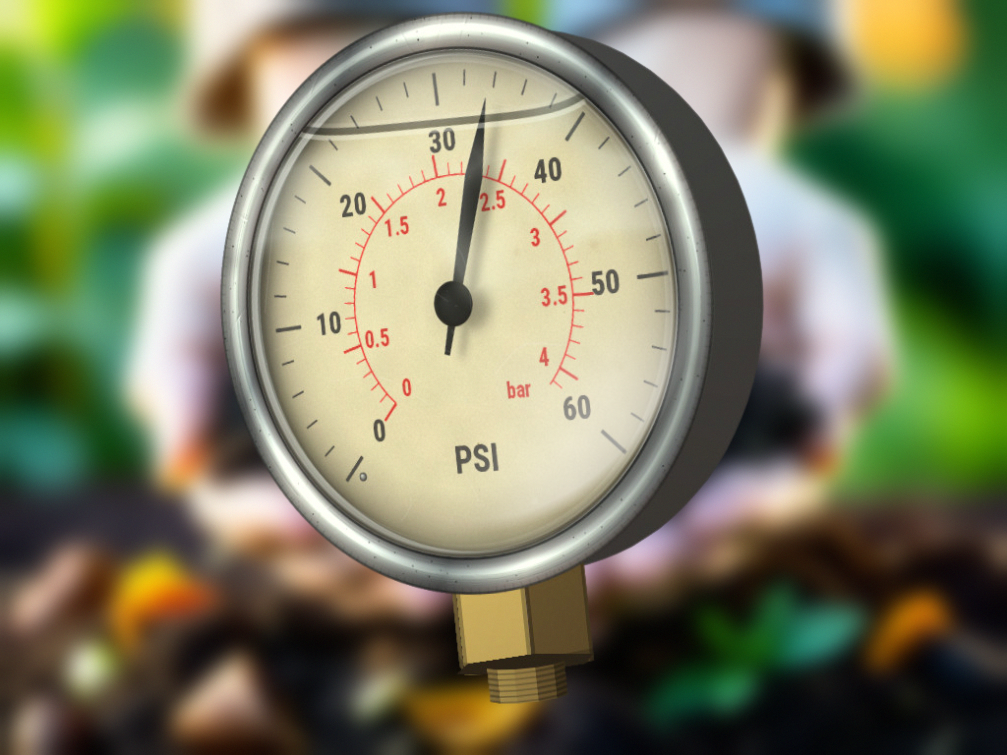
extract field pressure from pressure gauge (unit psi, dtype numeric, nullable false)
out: 34 psi
